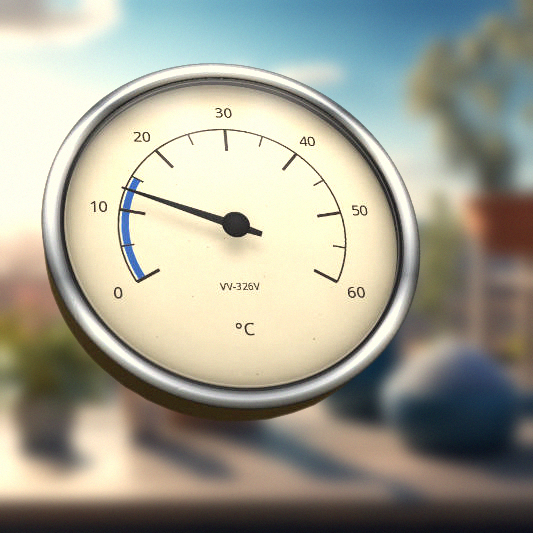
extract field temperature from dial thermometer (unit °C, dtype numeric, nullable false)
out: 12.5 °C
